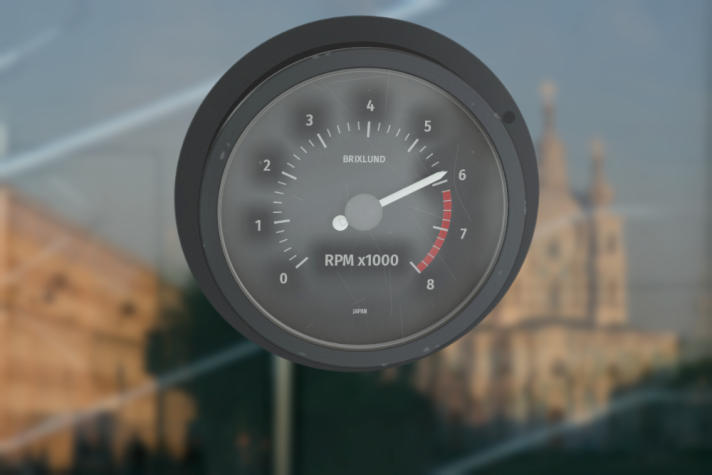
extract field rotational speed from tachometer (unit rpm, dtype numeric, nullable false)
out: 5800 rpm
